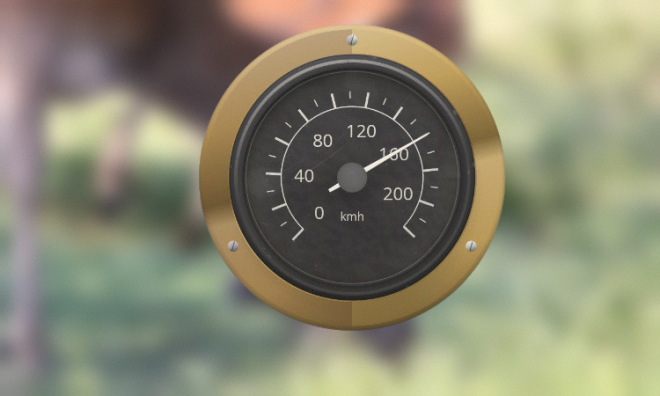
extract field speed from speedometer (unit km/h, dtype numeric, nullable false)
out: 160 km/h
